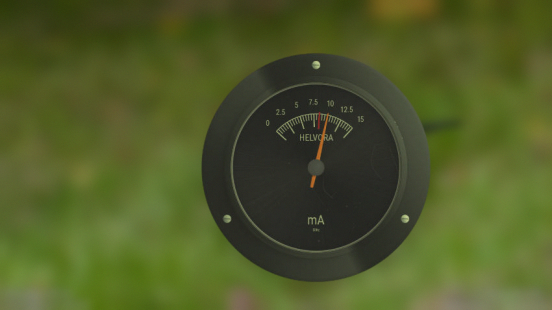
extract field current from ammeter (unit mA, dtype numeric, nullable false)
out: 10 mA
